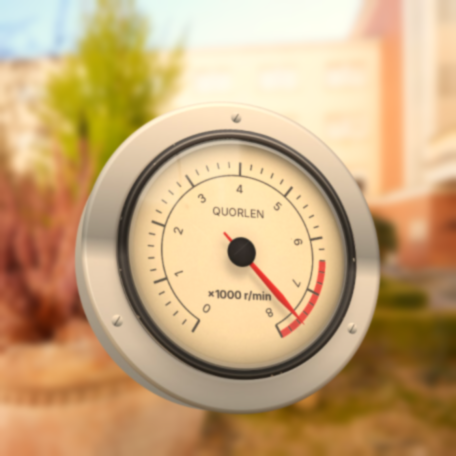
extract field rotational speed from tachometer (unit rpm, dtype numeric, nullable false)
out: 7600 rpm
